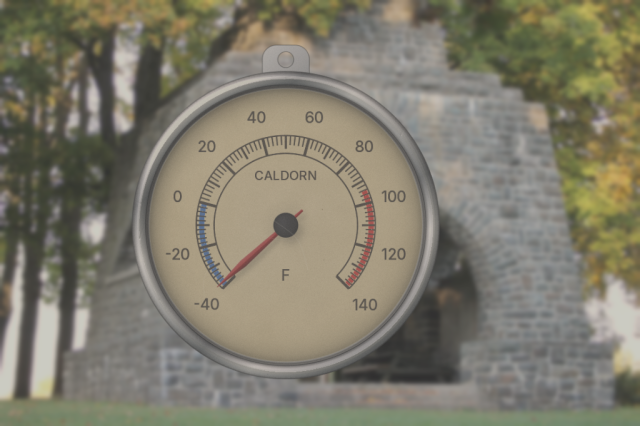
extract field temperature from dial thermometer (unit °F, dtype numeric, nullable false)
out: -38 °F
